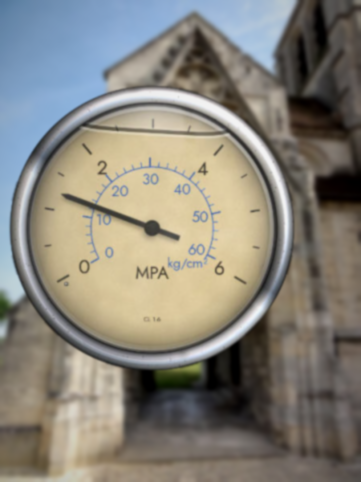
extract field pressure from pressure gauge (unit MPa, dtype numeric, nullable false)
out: 1.25 MPa
